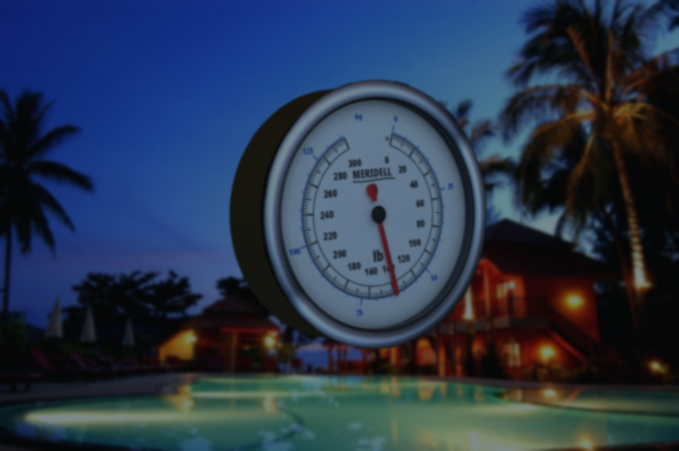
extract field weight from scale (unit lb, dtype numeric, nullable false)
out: 140 lb
